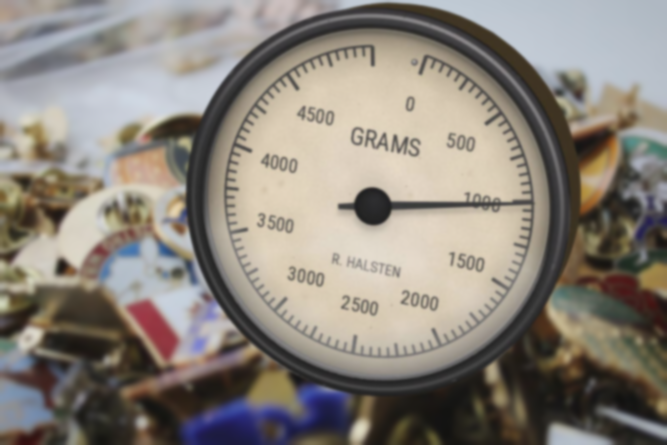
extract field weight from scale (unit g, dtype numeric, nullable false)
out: 1000 g
